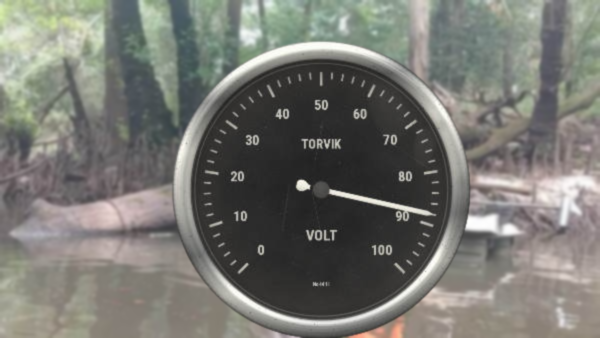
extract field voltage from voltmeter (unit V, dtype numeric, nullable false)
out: 88 V
